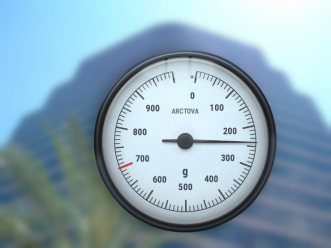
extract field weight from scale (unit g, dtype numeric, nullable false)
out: 240 g
